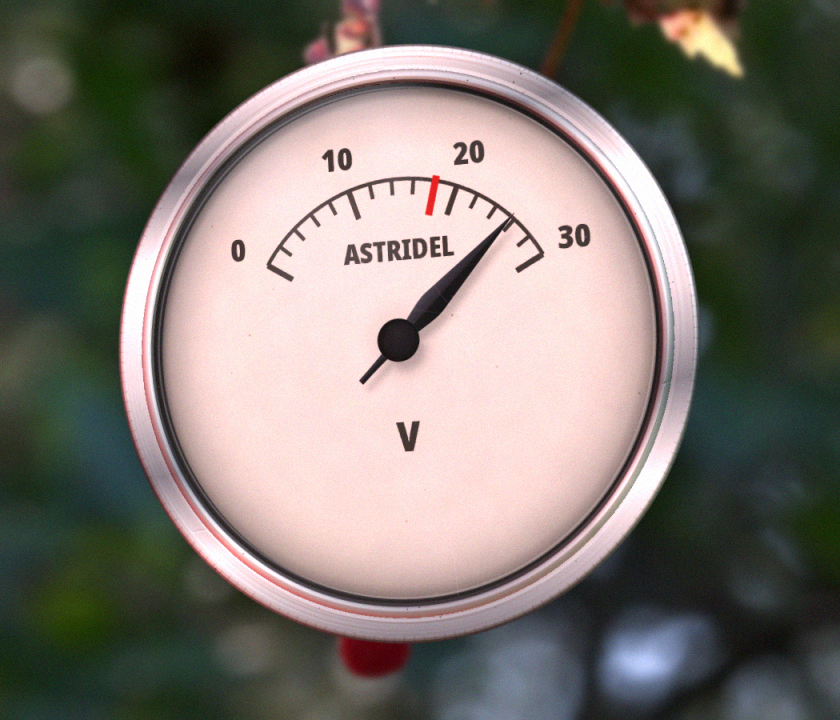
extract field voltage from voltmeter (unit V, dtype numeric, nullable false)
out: 26 V
